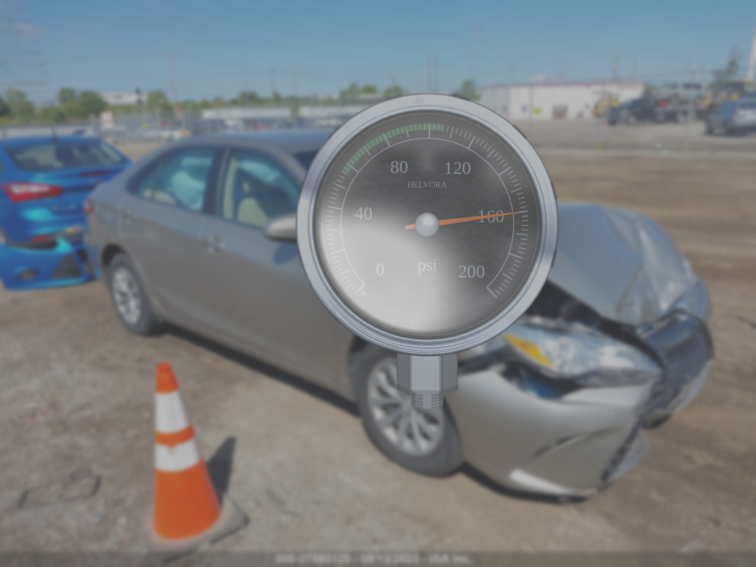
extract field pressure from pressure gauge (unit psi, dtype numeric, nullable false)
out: 160 psi
